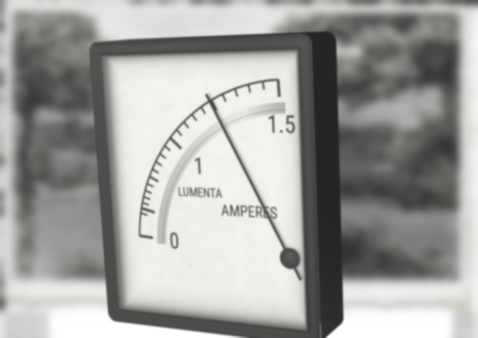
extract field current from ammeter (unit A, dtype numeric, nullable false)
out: 1.25 A
